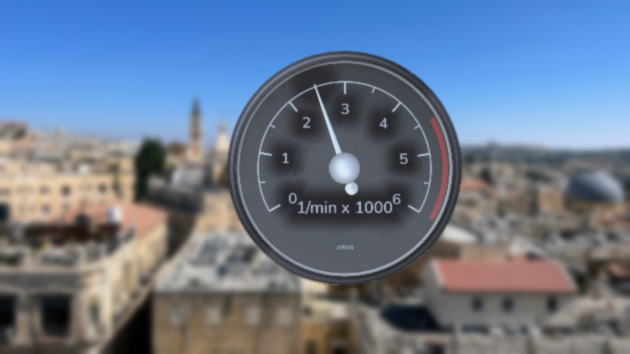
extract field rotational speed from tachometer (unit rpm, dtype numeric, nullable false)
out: 2500 rpm
